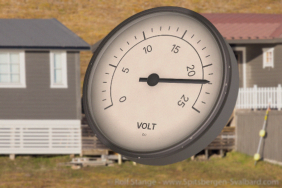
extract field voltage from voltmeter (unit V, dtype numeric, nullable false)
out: 22 V
